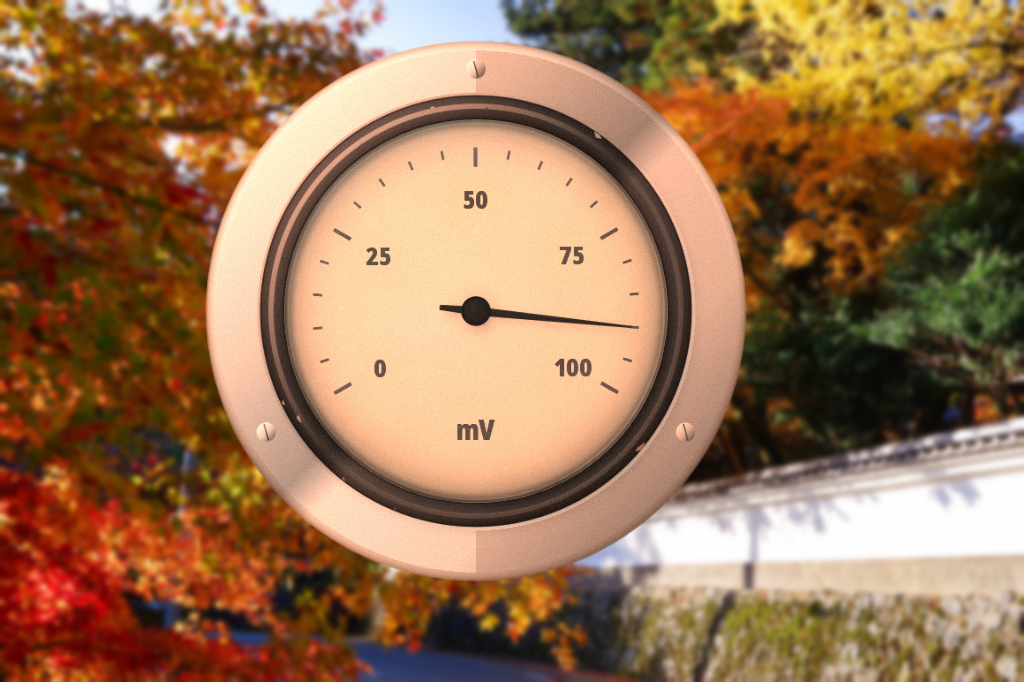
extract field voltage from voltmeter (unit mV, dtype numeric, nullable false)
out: 90 mV
